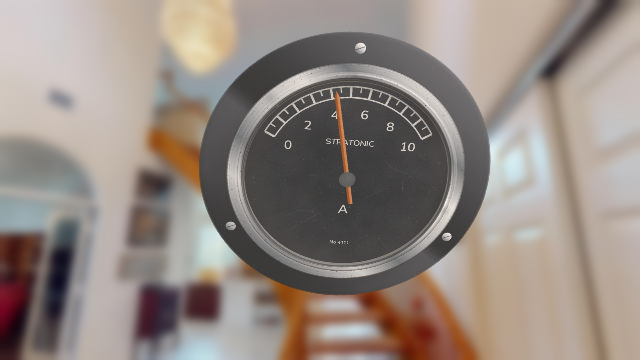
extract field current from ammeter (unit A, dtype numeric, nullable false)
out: 4.25 A
